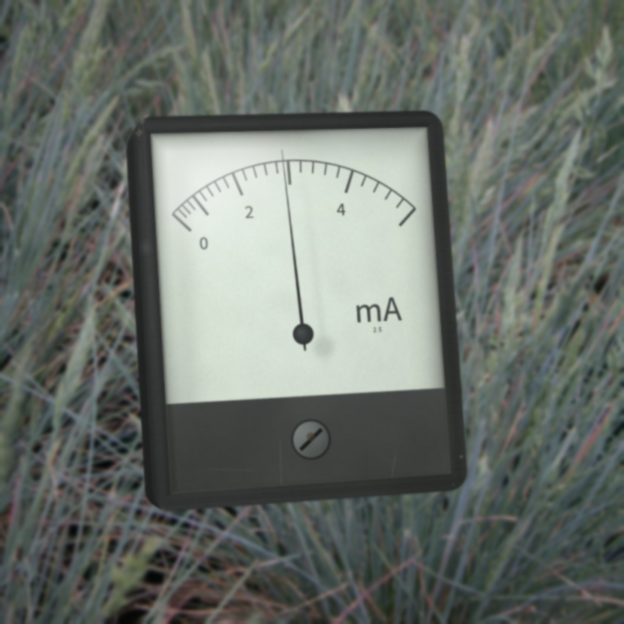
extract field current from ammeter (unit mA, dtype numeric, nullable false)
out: 2.9 mA
